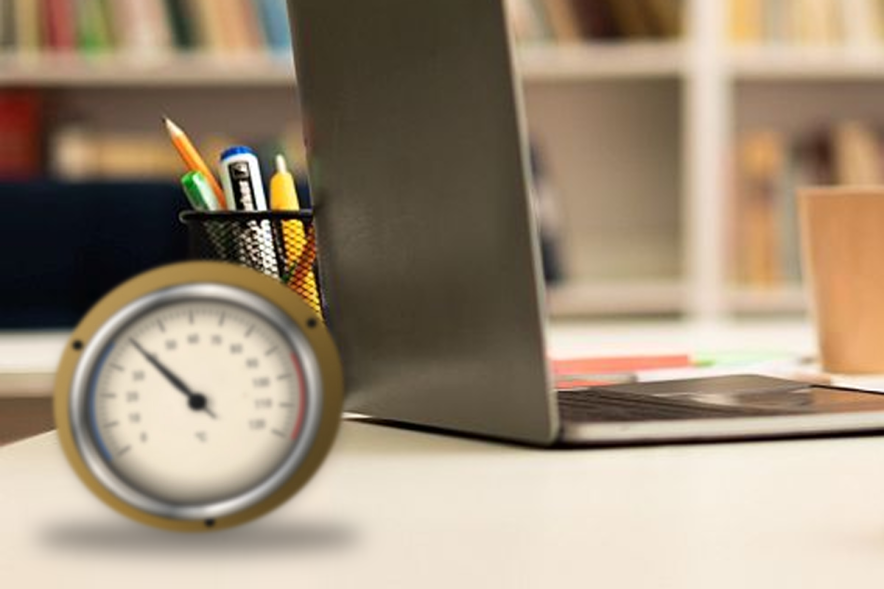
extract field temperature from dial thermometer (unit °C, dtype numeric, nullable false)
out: 40 °C
